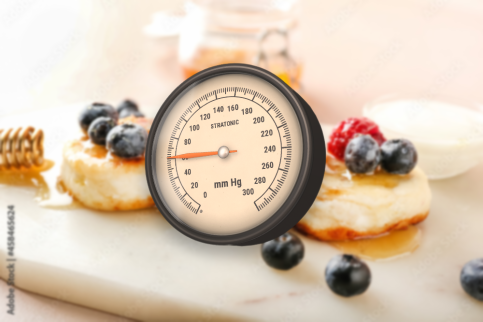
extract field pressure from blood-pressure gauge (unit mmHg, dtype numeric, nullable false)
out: 60 mmHg
